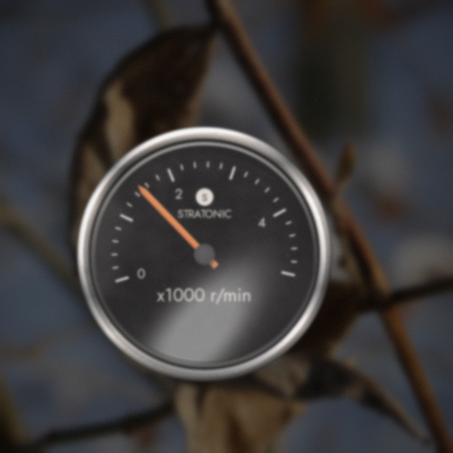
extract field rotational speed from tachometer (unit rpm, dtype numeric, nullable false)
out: 1500 rpm
